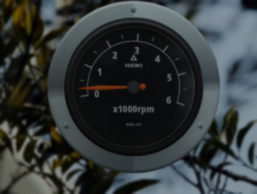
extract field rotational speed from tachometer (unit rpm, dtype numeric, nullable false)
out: 250 rpm
